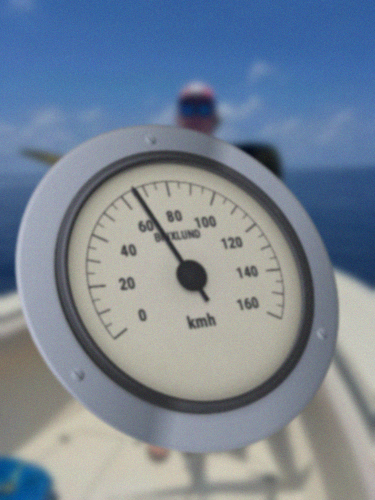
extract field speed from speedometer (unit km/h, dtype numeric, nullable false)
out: 65 km/h
